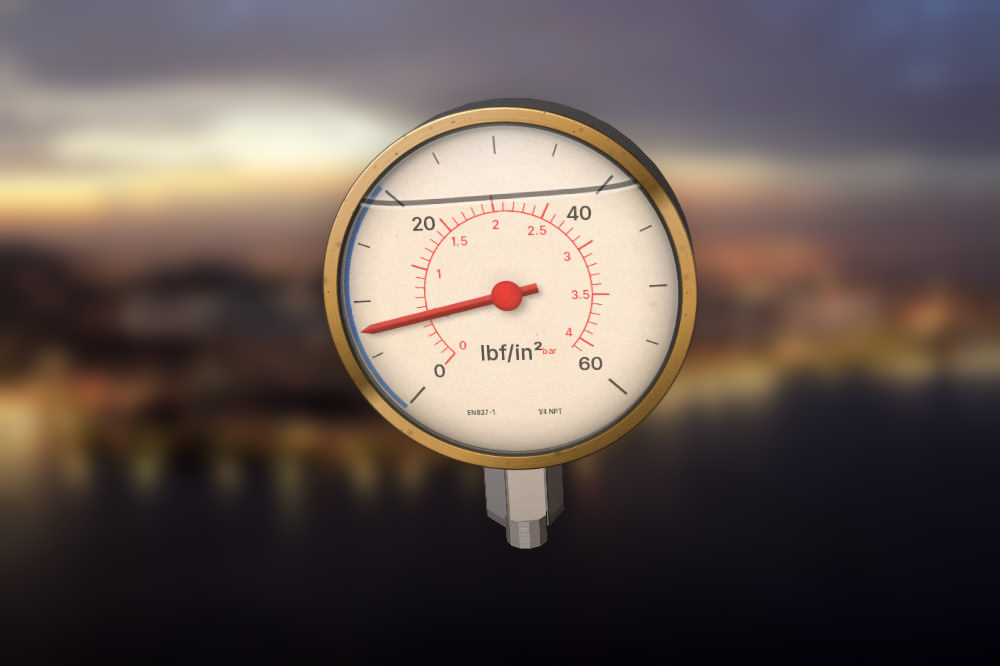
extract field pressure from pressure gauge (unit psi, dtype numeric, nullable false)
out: 7.5 psi
